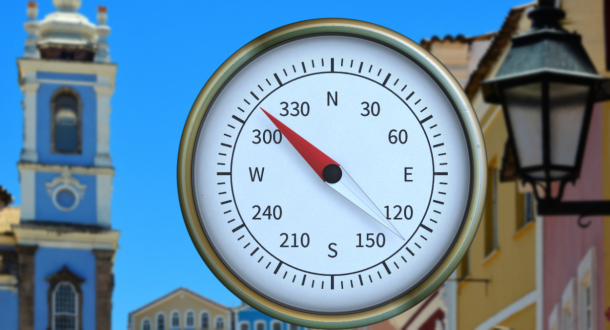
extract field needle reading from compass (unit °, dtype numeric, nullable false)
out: 312.5 °
